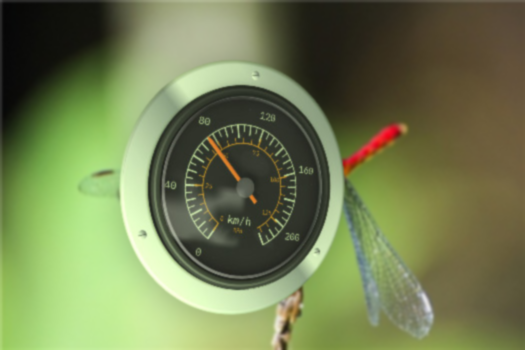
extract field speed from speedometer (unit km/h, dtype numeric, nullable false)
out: 75 km/h
